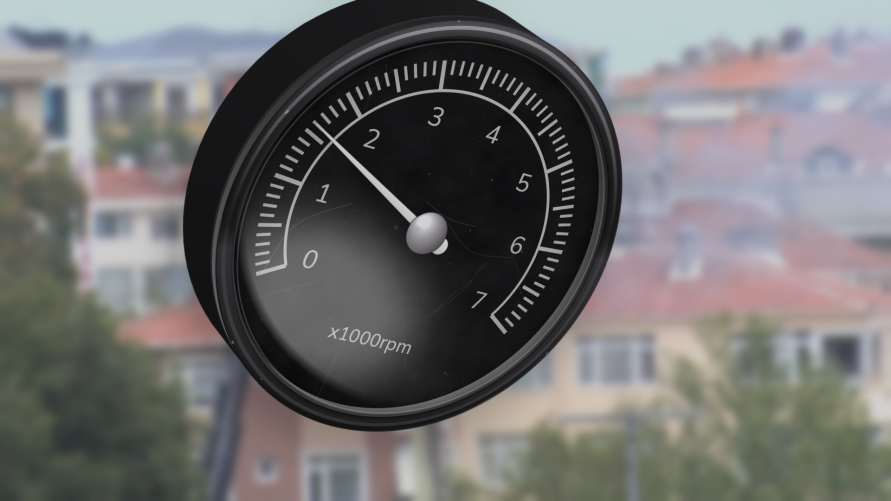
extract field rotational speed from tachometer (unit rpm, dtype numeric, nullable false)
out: 1600 rpm
